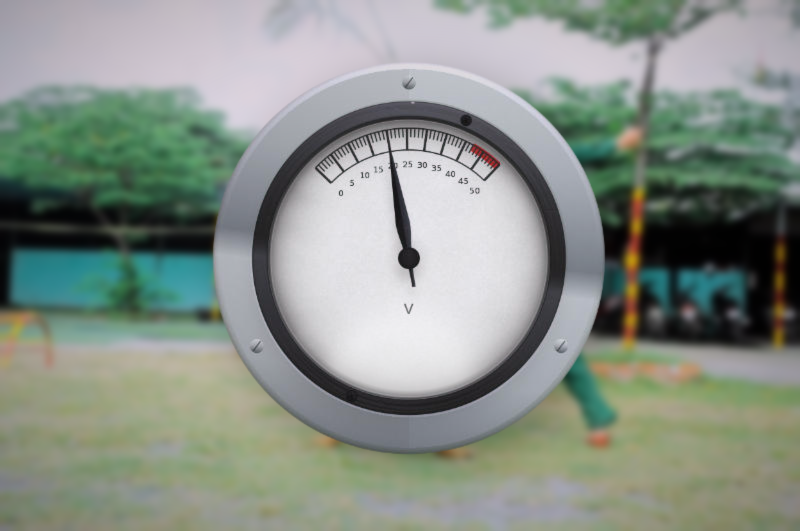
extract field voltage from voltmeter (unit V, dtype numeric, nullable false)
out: 20 V
